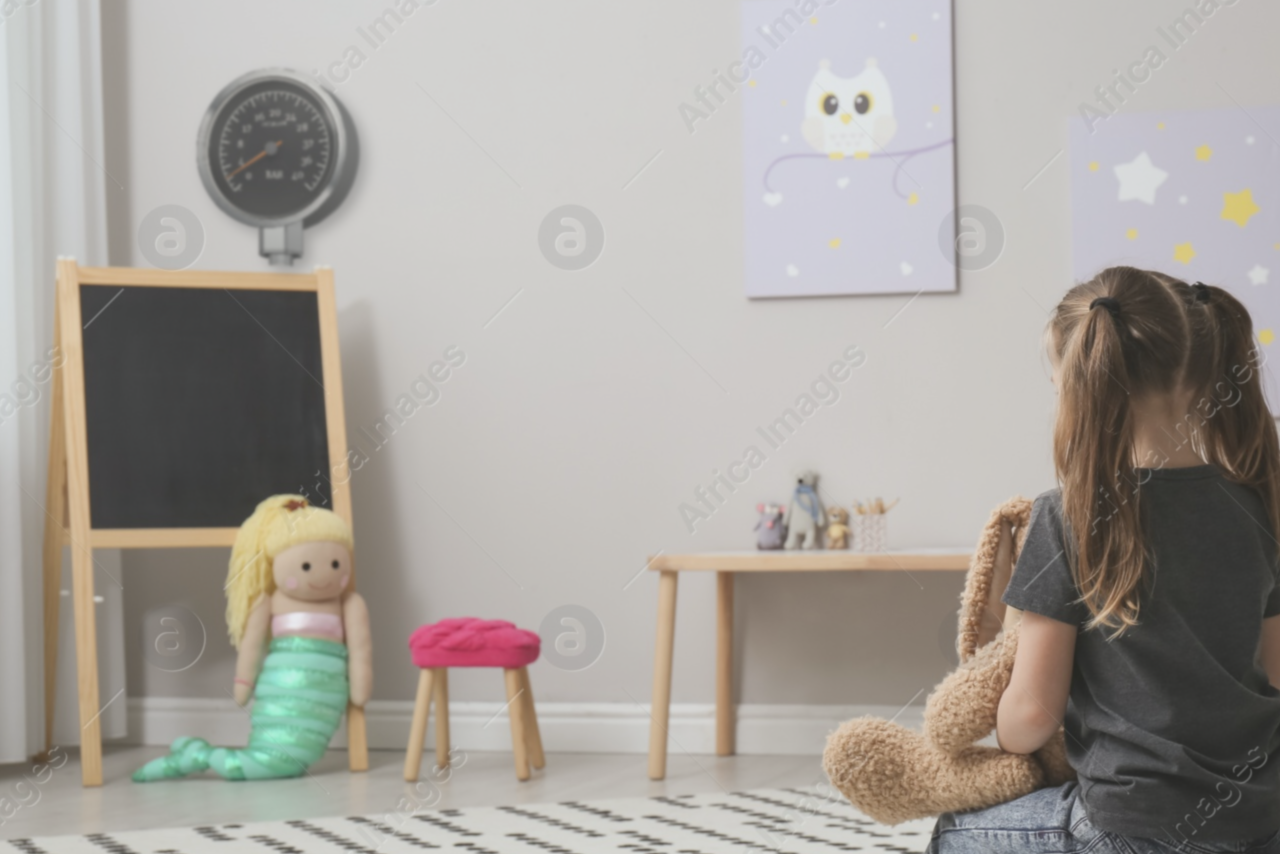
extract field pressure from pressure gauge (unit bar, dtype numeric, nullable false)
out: 2 bar
